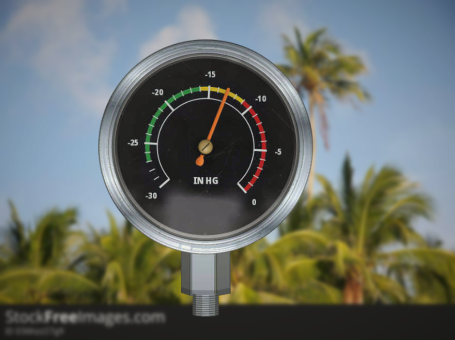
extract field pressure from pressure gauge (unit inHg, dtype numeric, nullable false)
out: -13 inHg
